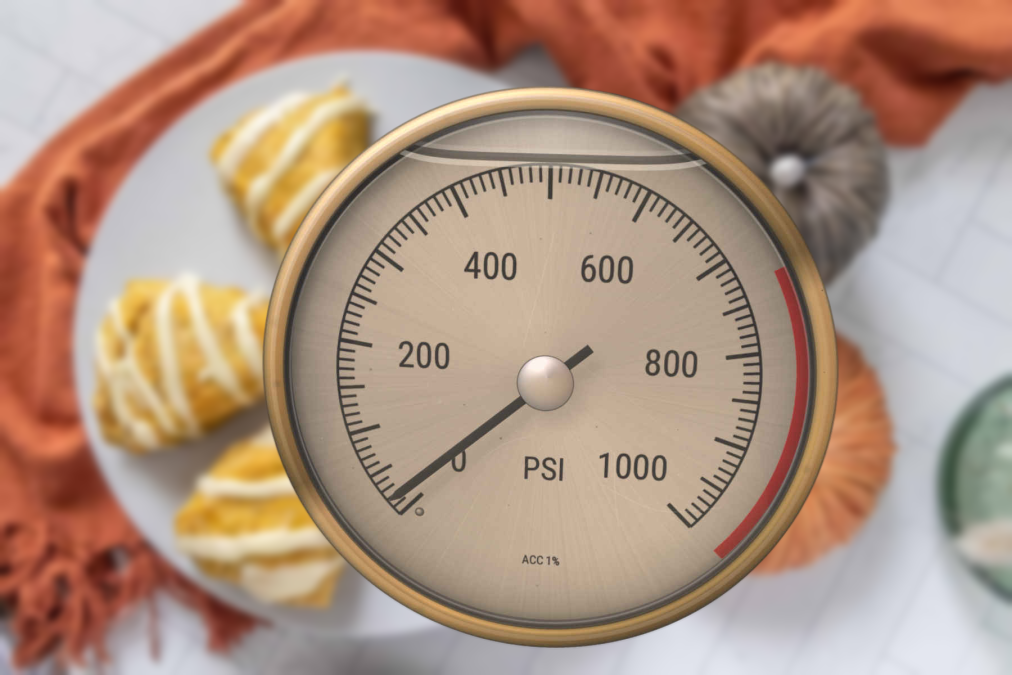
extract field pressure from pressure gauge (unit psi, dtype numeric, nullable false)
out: 20 psi
